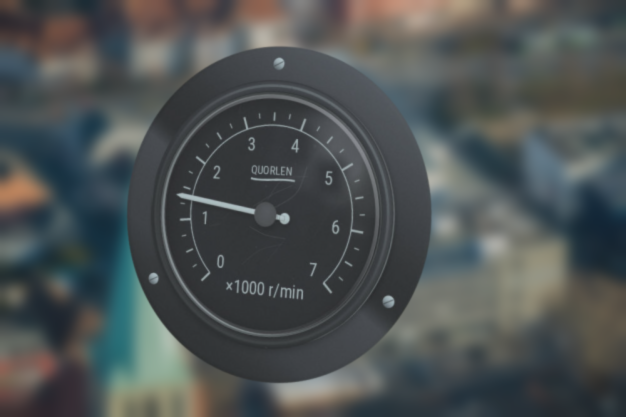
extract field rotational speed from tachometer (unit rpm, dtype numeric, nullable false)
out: 1375 rpm
